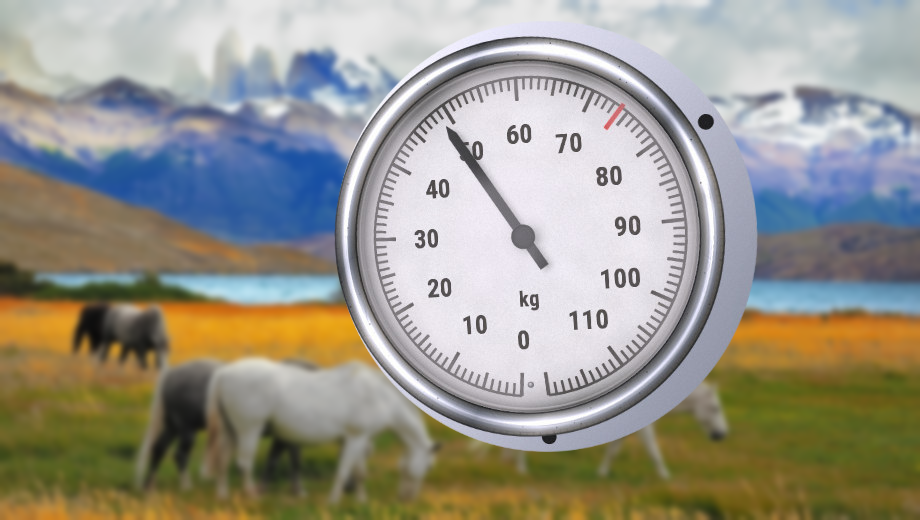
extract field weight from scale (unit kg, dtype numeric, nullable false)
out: 49 kg
